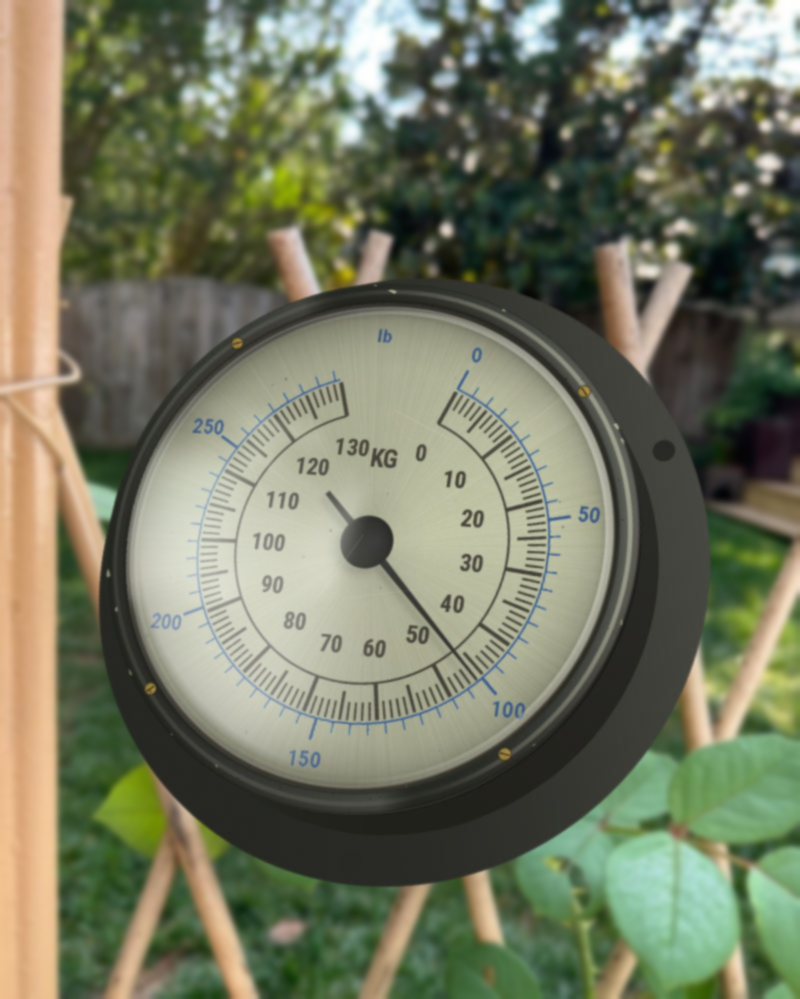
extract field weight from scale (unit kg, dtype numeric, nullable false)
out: 46 kg
